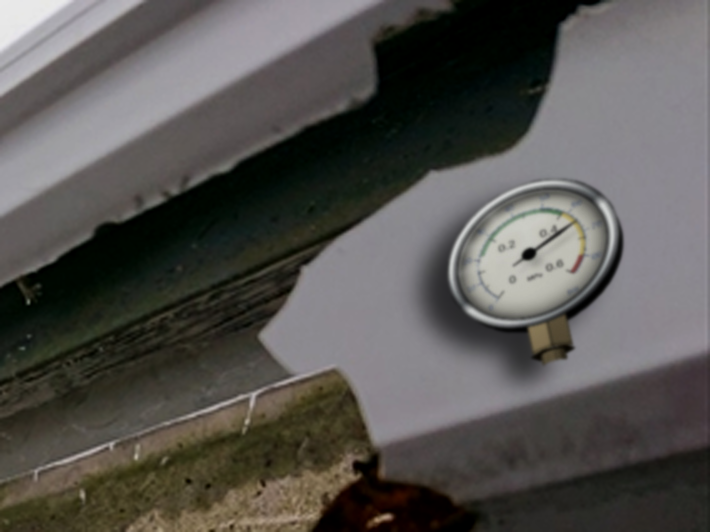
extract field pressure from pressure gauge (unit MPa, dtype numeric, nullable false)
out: 0.45 MPa
